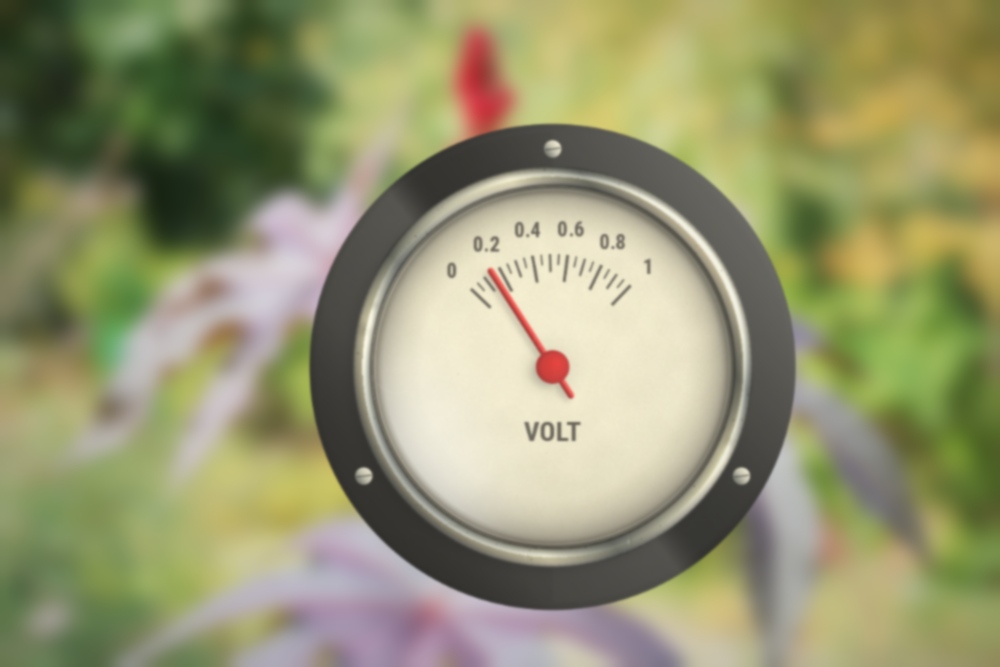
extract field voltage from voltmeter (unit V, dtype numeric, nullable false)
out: 0.15 V
